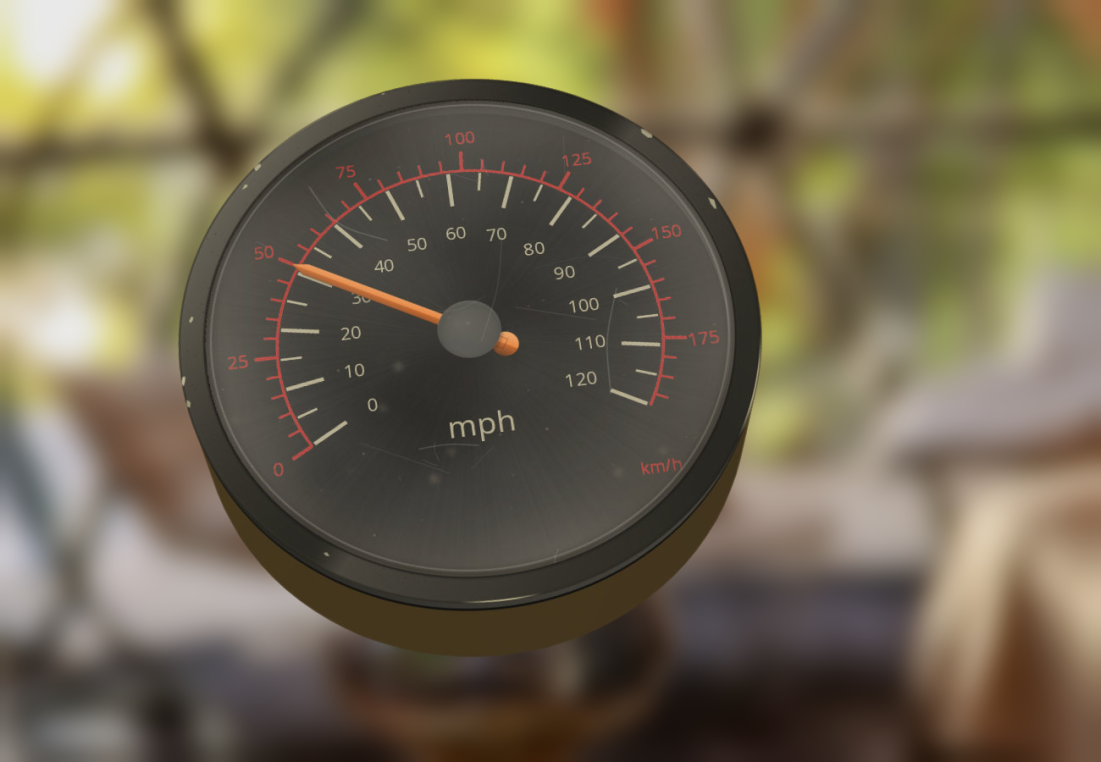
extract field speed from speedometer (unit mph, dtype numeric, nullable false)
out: 30 mph
